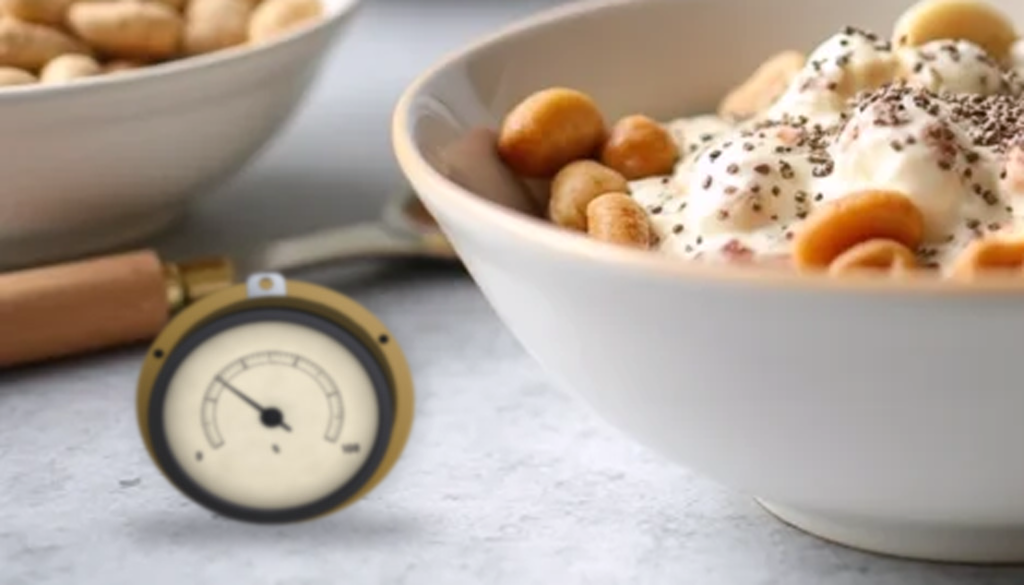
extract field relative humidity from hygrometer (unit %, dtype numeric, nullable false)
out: 30 %
